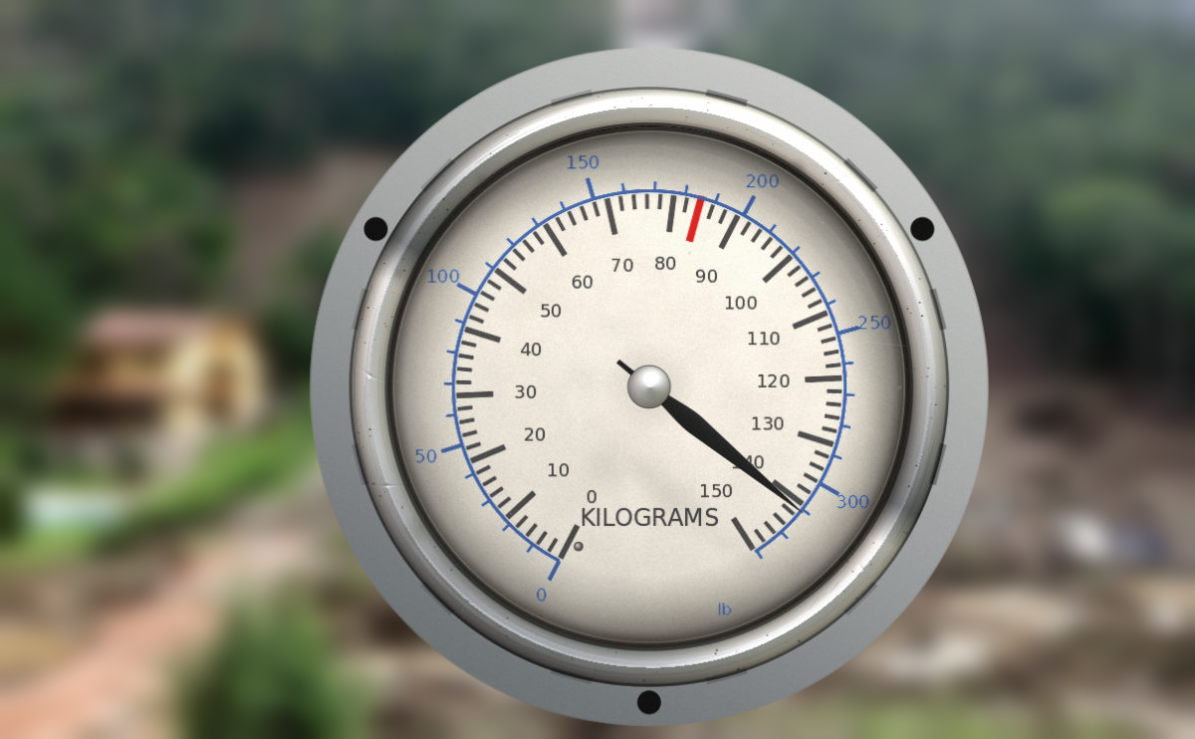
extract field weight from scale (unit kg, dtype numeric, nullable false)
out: 141 kg
